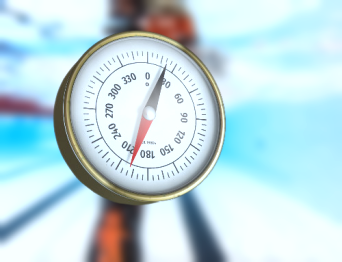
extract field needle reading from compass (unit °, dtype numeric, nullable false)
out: 200 °
